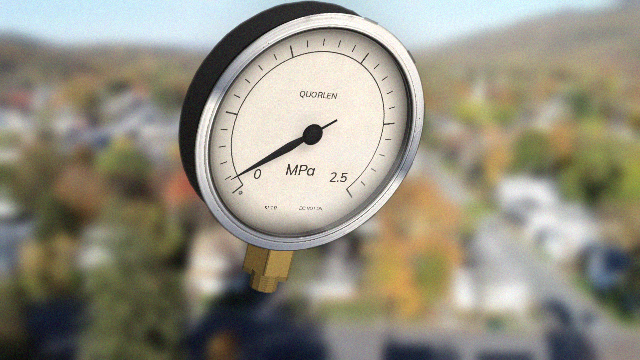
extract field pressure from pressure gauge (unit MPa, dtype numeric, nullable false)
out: 0.1 MPa
